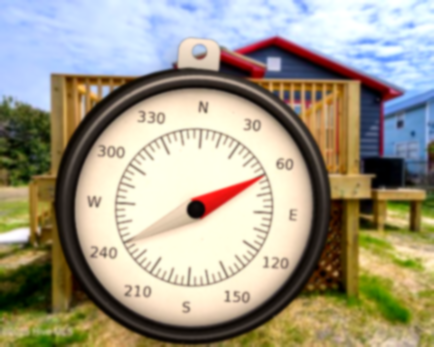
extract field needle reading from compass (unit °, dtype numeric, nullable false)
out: 60 °
